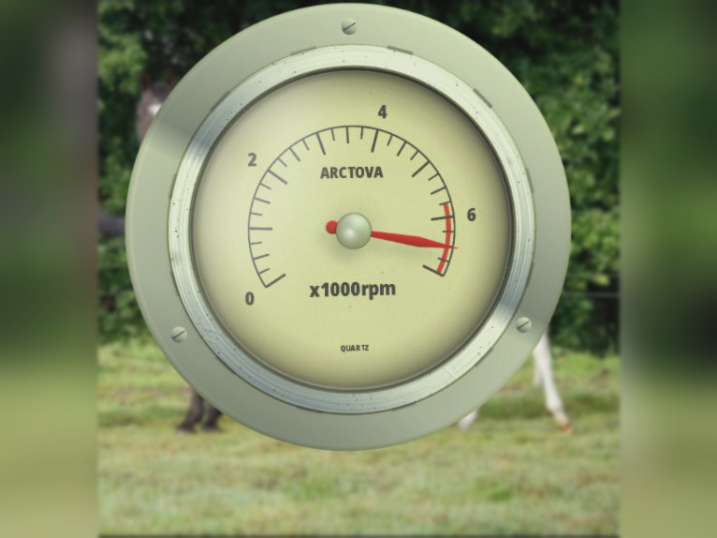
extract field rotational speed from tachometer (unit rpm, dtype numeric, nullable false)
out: 6500 rpm
